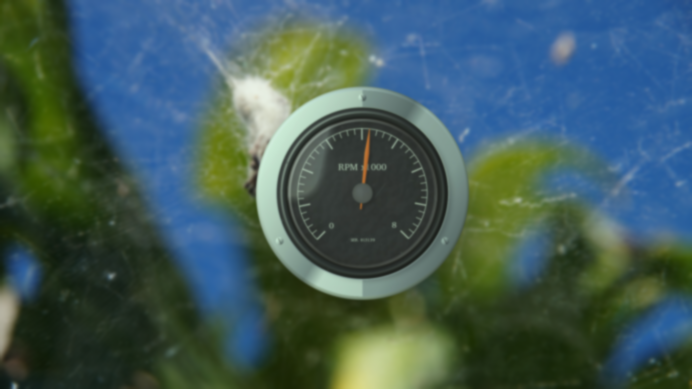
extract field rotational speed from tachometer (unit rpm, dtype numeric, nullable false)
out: 4200 rpm
